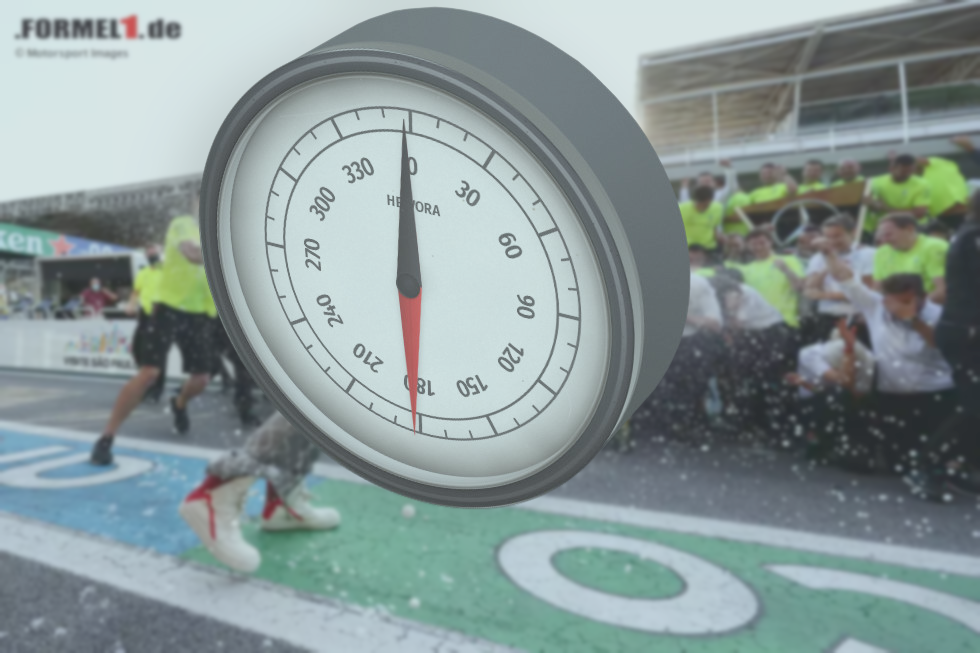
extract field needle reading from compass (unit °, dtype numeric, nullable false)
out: 180 °
